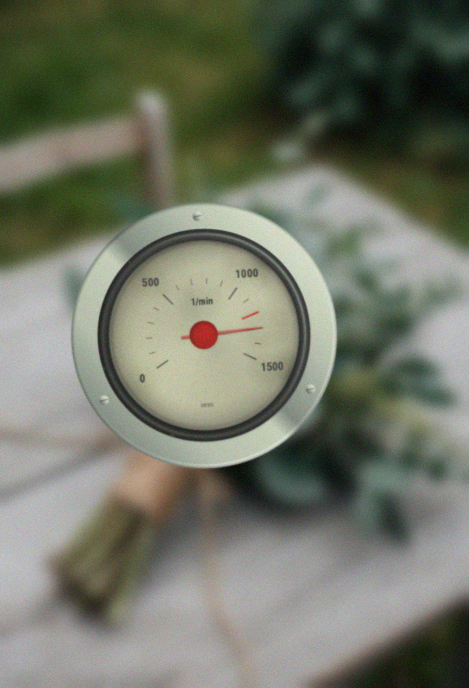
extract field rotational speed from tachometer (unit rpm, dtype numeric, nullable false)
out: 1300 rpm
